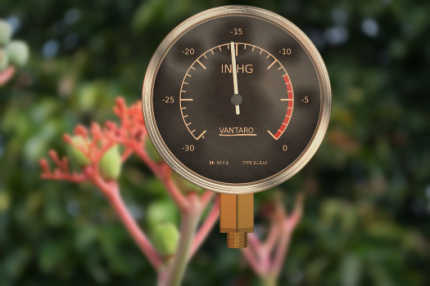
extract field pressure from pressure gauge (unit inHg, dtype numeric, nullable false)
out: -15.5 inHg
